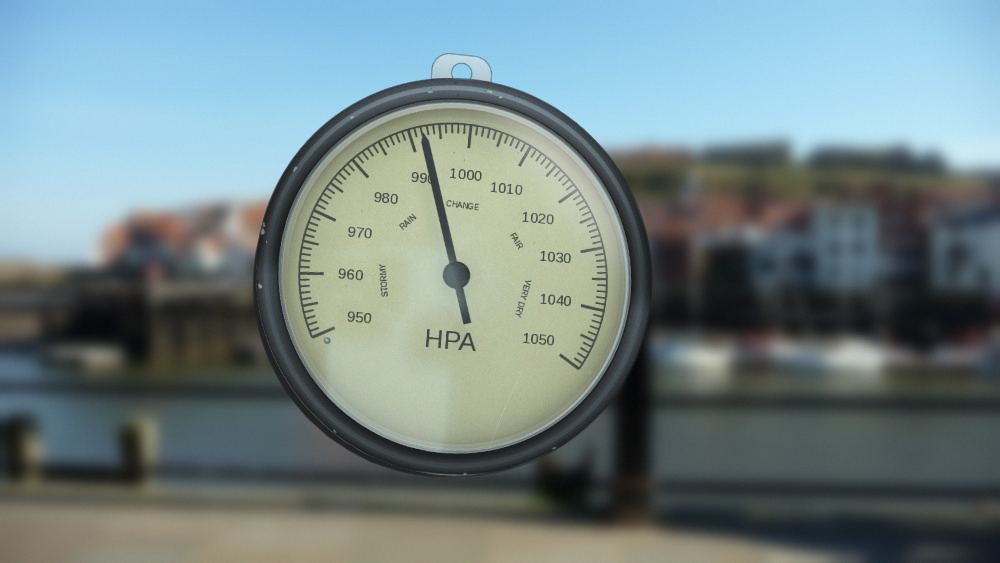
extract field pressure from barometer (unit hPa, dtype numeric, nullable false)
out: 992 hPa
